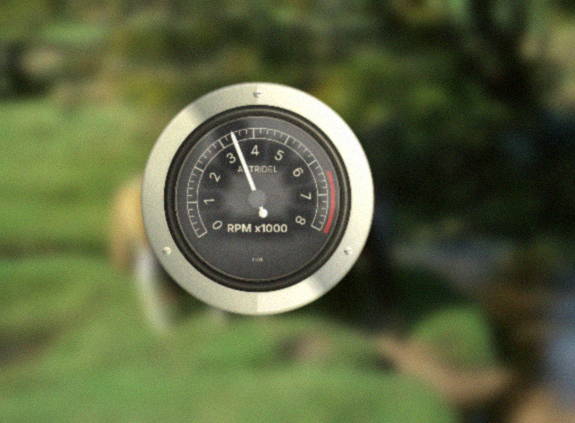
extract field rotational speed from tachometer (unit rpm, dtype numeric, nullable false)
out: 3400 rpm
